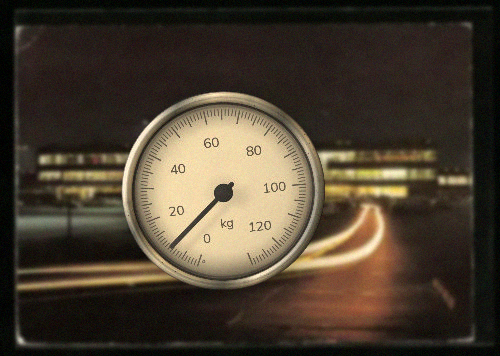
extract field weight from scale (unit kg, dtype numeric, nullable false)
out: 10 kg
